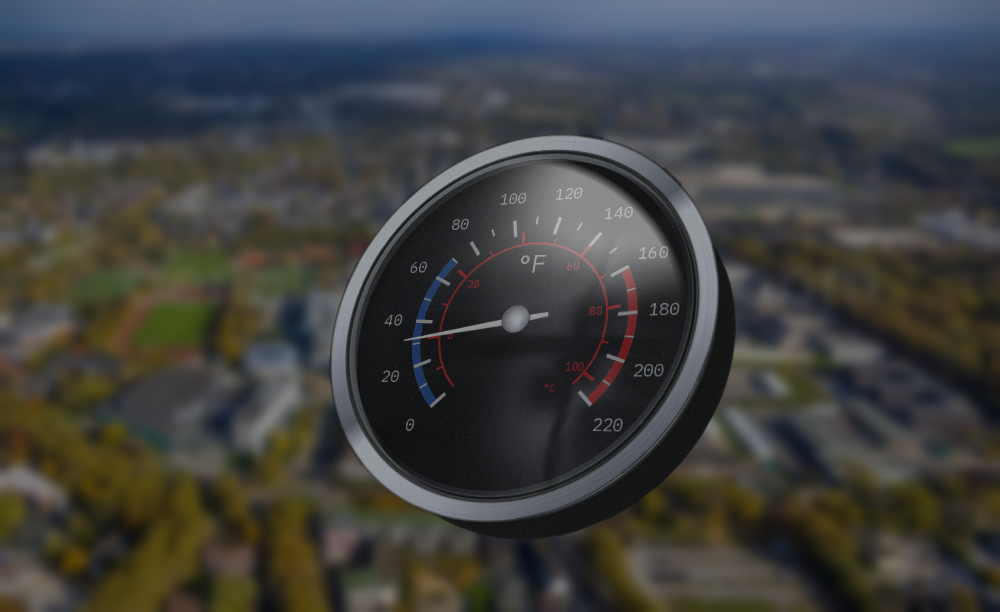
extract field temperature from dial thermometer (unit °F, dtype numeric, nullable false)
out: 30 °F
